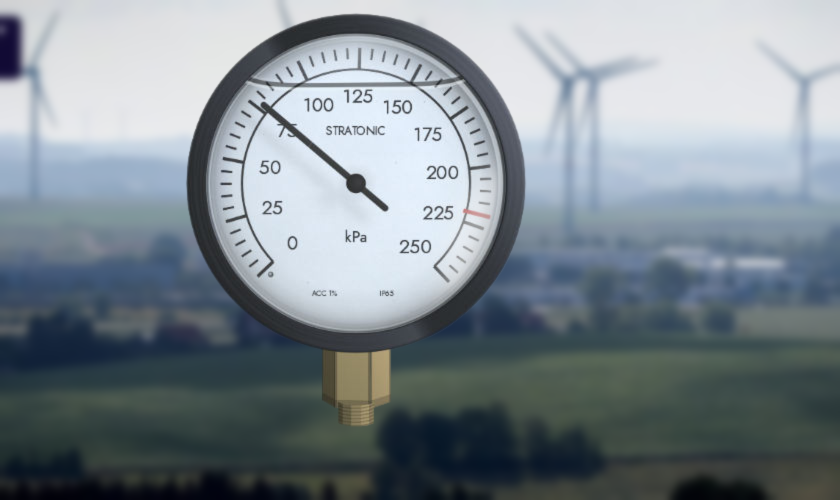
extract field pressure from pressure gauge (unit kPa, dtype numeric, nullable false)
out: 77.5 kPa
